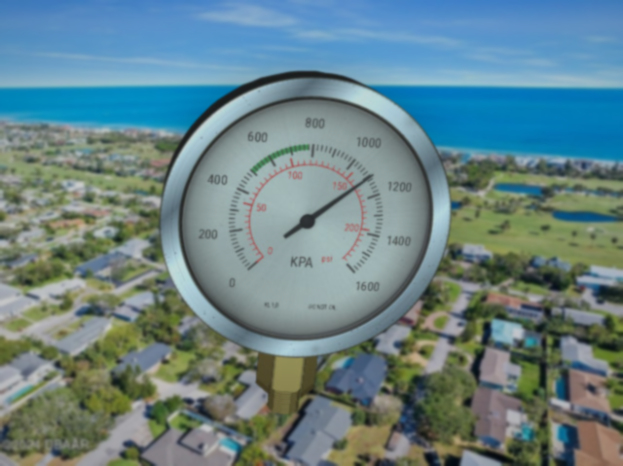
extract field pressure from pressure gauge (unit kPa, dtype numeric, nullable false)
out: 1100 kPa
